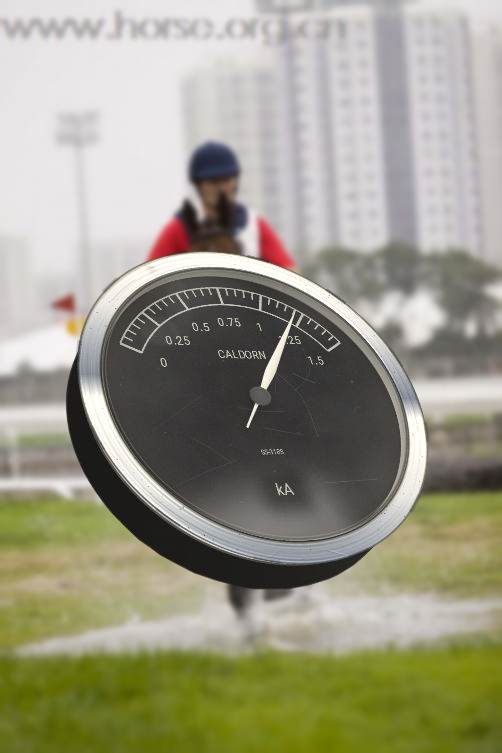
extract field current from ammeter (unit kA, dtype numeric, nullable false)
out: 1.2 kA
